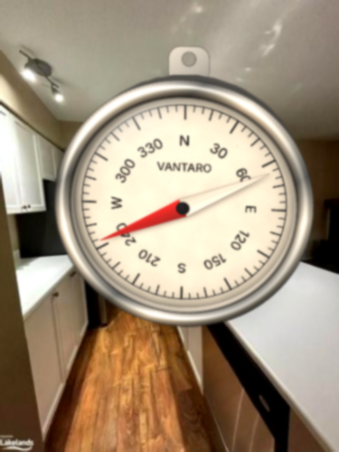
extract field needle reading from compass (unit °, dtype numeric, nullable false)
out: 245 °
